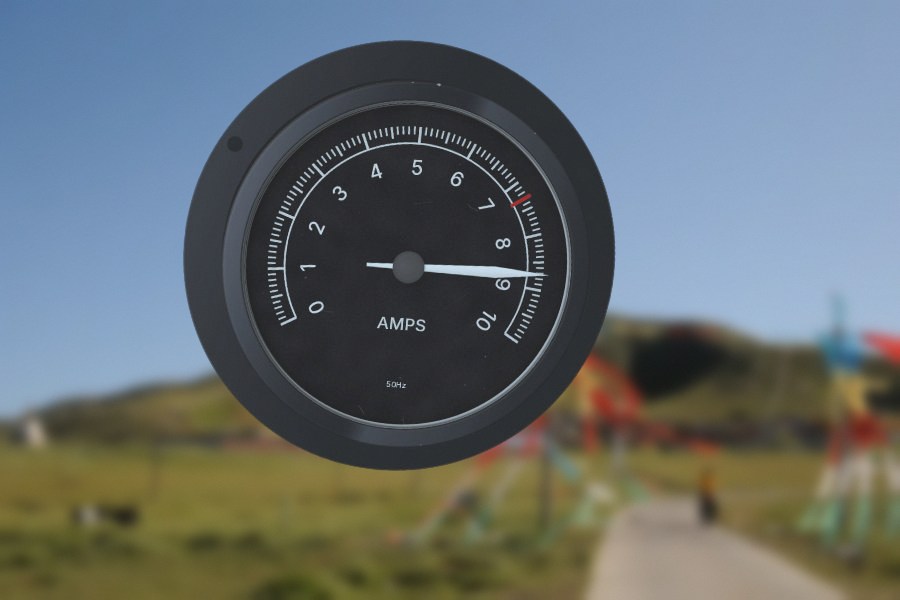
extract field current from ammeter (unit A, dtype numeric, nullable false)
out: 8.7 A
